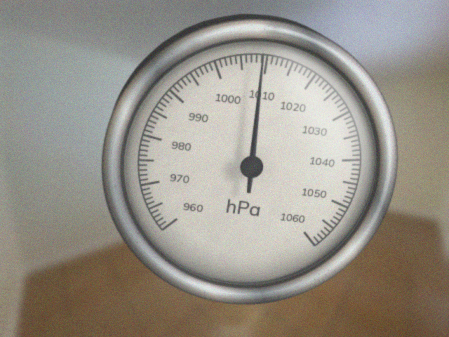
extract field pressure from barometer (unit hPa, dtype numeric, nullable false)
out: 1009 hPa
